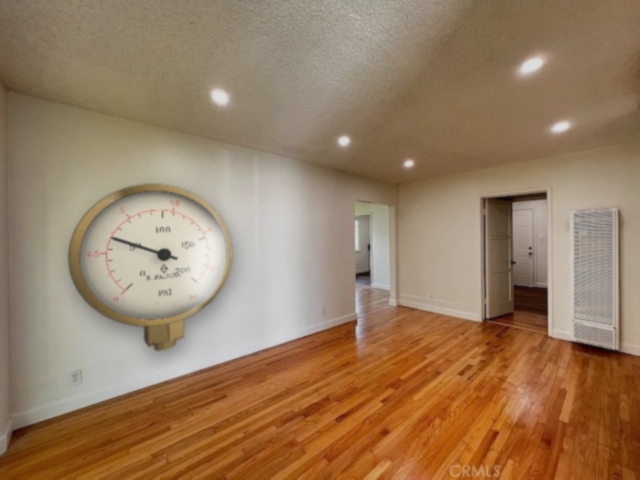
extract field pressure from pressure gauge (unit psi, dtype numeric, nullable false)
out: 50 psi
